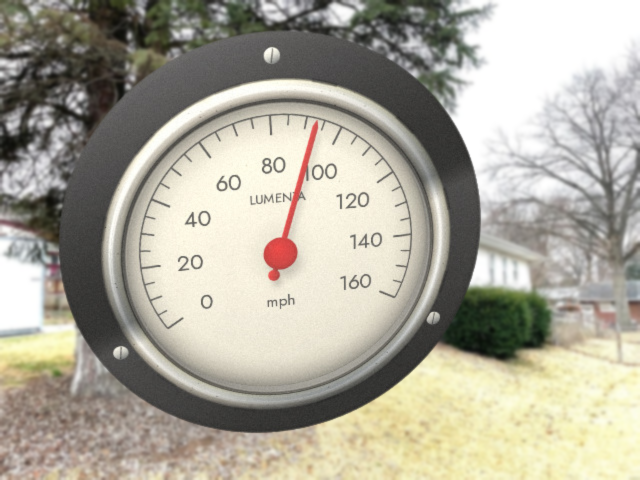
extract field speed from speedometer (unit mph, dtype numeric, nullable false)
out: 92.5 mph
